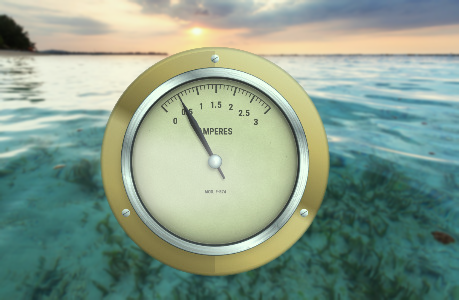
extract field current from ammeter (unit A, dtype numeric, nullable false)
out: 0.5 A
